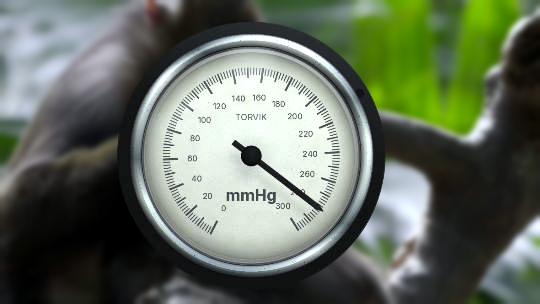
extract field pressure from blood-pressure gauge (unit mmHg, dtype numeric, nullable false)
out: 280 mmHg
